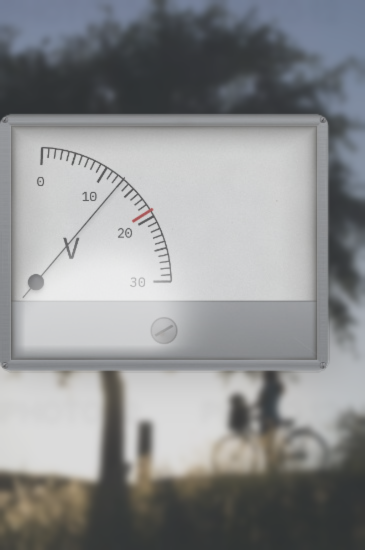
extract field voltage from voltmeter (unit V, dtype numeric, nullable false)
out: 13 V
